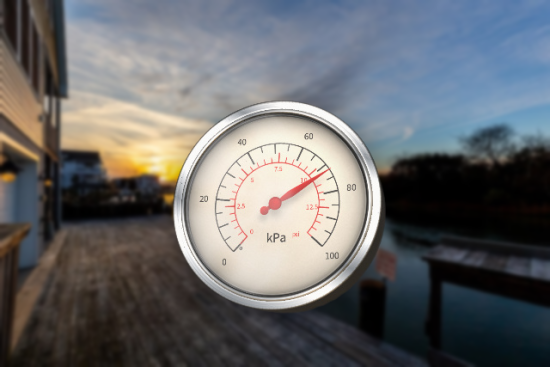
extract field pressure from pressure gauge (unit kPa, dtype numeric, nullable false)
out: 72.5 kPa
